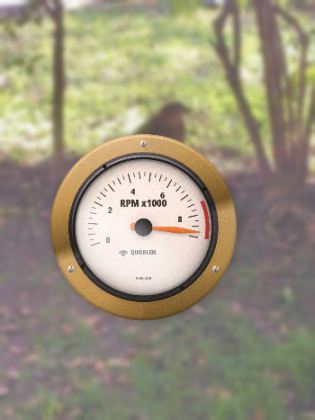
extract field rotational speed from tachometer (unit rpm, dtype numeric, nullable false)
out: 8750 rpm
